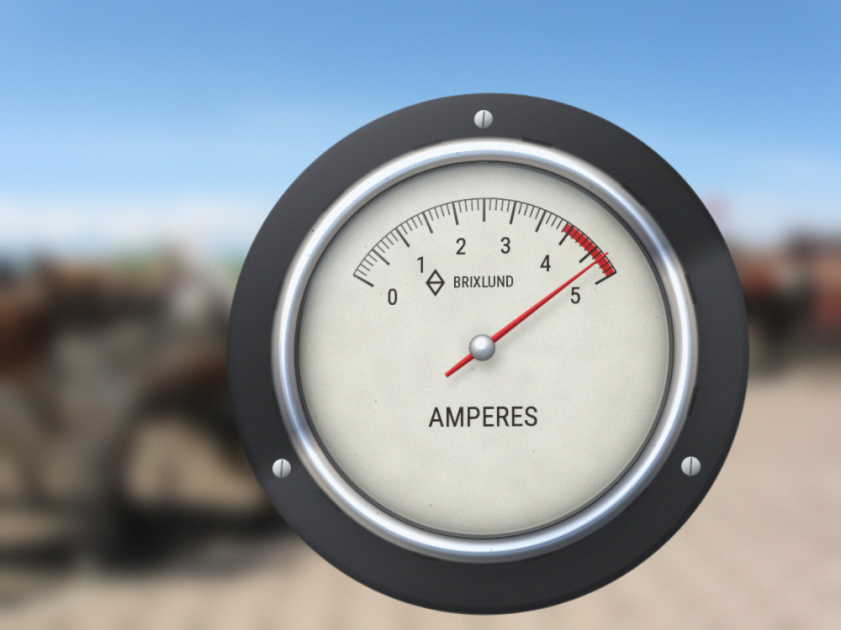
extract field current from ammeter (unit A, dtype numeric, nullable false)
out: 4.7 A
